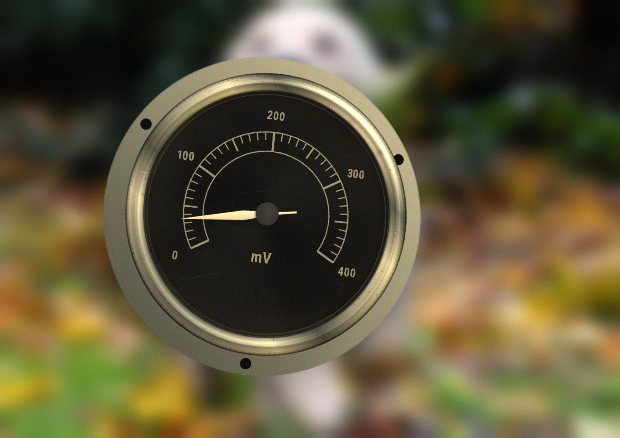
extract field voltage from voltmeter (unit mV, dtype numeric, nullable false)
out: 35 mV
